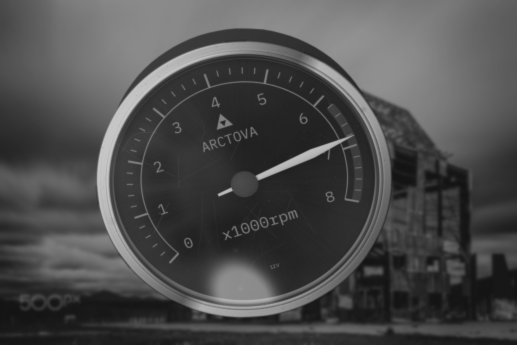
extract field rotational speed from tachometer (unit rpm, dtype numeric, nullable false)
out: 6800 rpm
